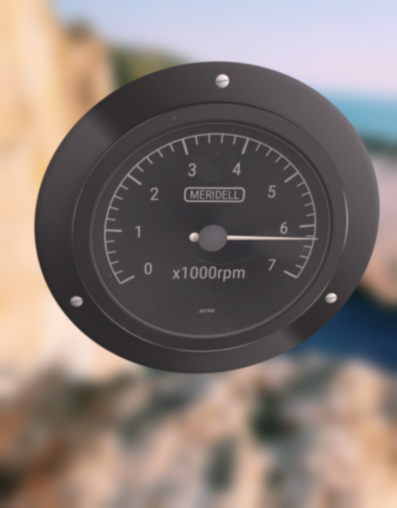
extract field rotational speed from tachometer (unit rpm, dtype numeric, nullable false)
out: 6200 rpm
